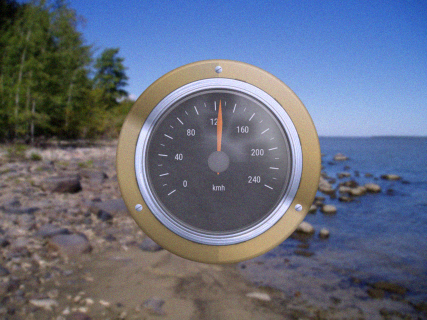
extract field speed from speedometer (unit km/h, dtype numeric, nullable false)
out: 125 km/h
